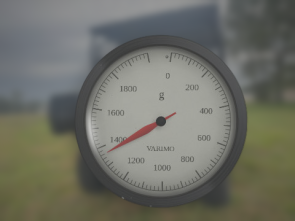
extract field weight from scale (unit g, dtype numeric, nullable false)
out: 1360 g
